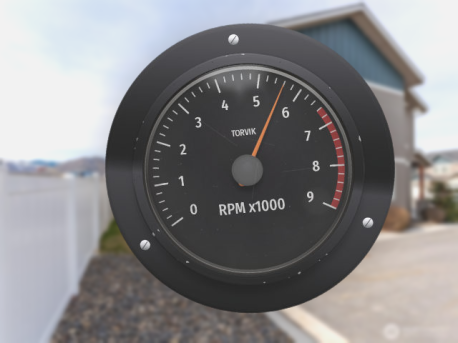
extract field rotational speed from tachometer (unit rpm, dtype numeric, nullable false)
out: 5600 rpm
